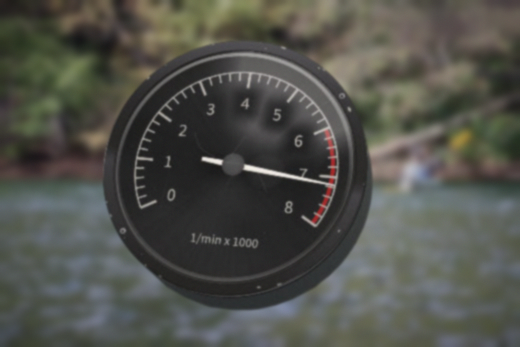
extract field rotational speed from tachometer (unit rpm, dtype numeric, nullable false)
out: 7200 rpm
